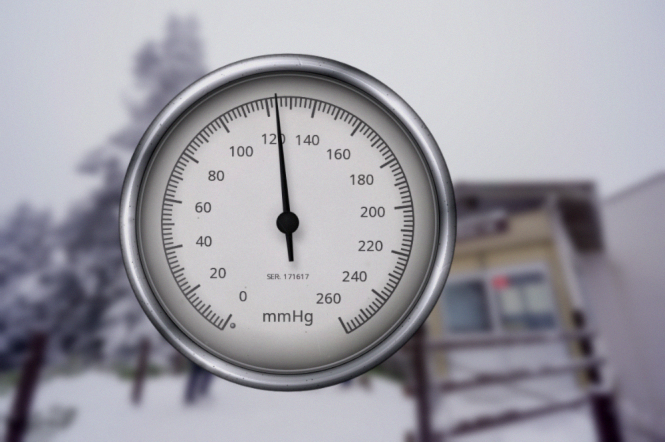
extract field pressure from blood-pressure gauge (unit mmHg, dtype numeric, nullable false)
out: 124 mmHg
